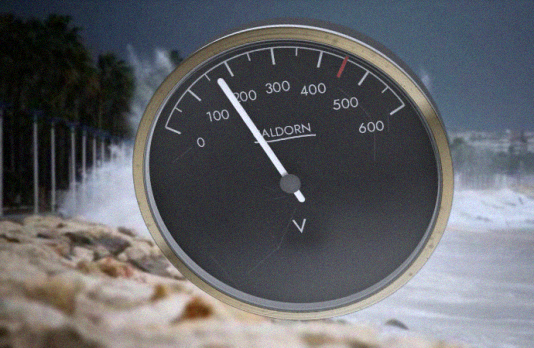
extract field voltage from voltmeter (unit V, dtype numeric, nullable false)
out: 175 V
